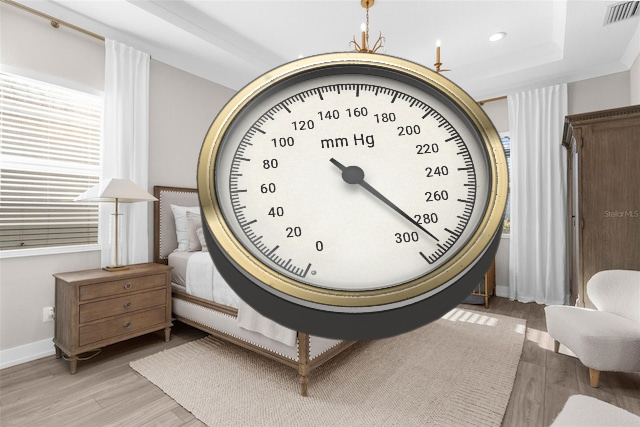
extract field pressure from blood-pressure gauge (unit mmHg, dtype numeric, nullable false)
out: 290 mmHg
